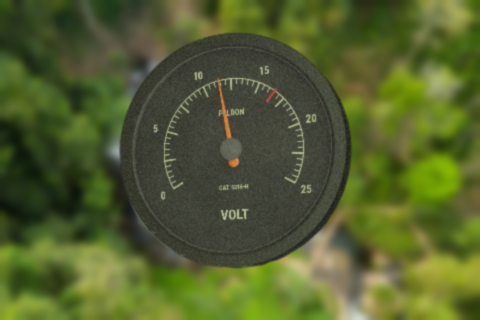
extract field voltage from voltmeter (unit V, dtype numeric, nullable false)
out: 11.5 V
